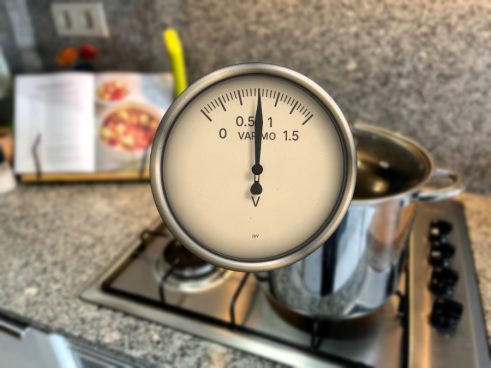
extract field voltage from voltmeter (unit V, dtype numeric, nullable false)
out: 0.75 V
